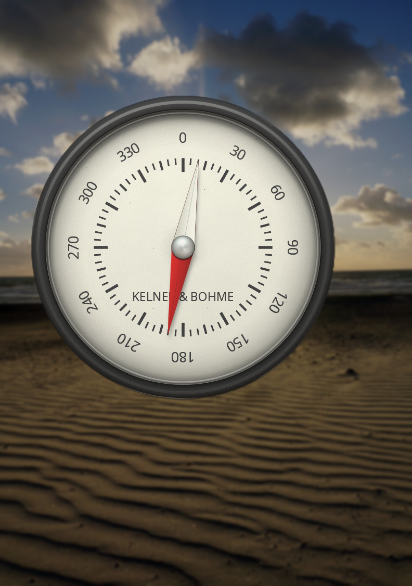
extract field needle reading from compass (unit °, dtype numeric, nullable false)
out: 190 °
